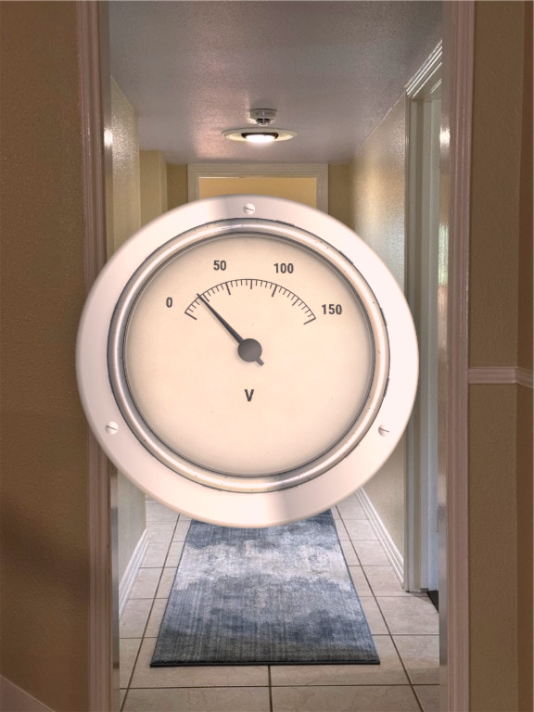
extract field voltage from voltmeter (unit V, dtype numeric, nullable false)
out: 20 V
